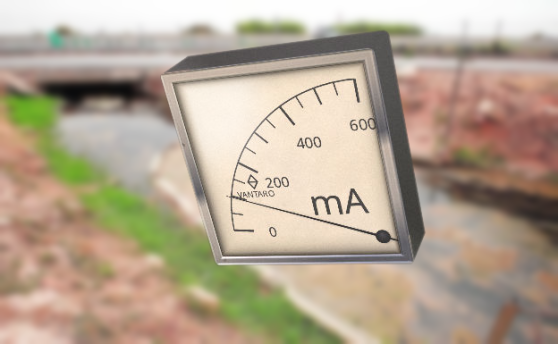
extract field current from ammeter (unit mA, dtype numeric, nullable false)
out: 100 mA
